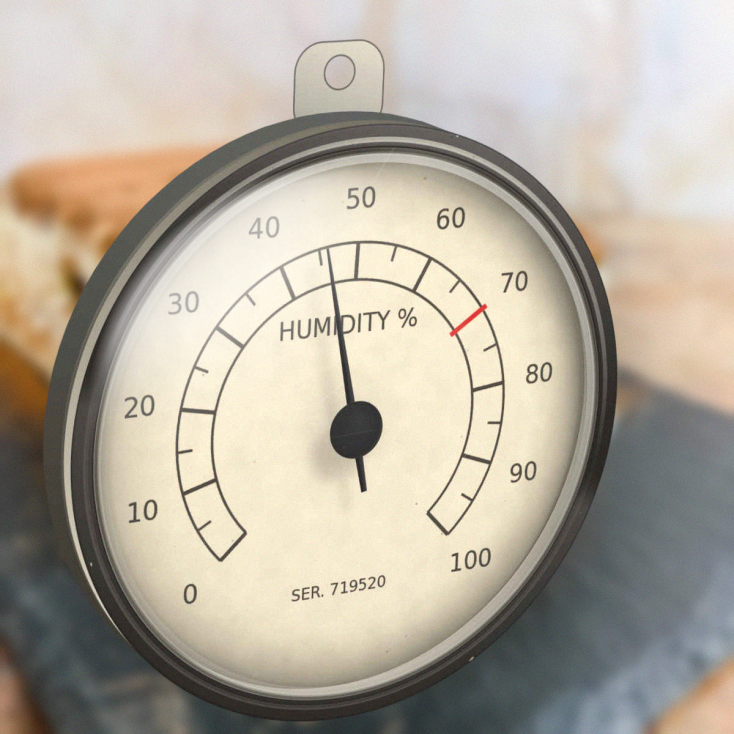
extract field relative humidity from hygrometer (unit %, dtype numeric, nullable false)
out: 45 %
